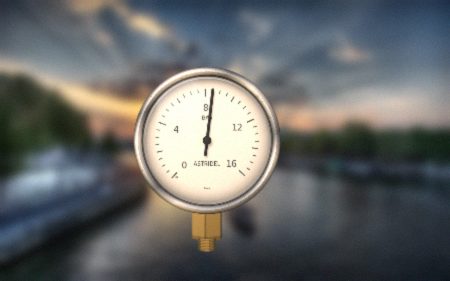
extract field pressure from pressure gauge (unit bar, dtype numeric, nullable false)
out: 8.5 bar
